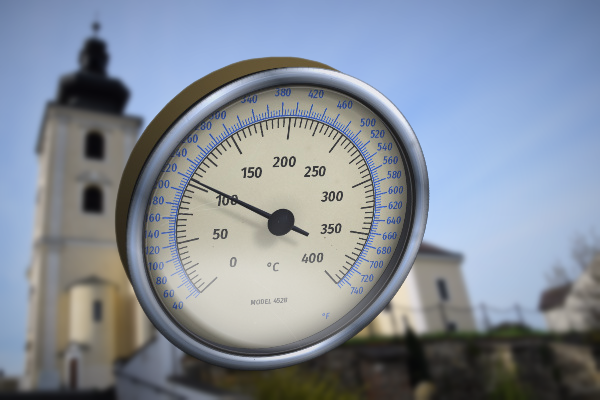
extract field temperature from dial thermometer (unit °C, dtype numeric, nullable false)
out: 105 °C
